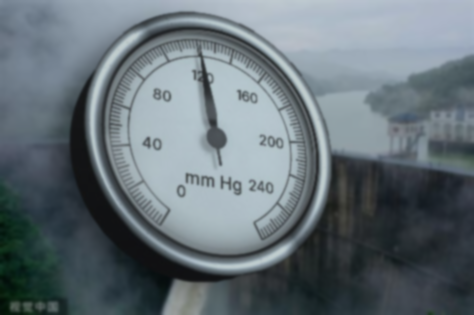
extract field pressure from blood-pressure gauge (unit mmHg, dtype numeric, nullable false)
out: 120 mmHg
